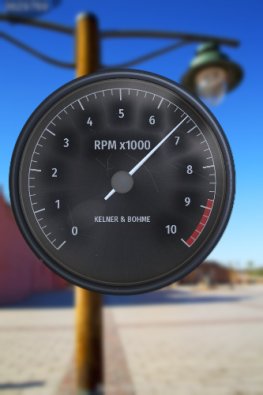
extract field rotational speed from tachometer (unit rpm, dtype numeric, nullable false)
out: 6700 rpm
